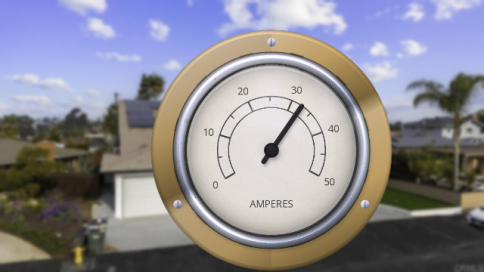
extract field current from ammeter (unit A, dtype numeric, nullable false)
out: 32.5 A
